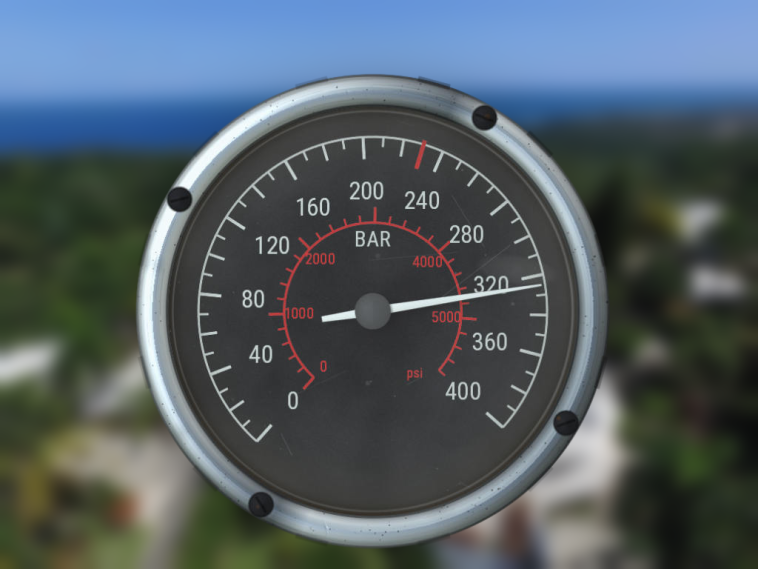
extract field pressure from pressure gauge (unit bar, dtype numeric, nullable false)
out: 325 bar
